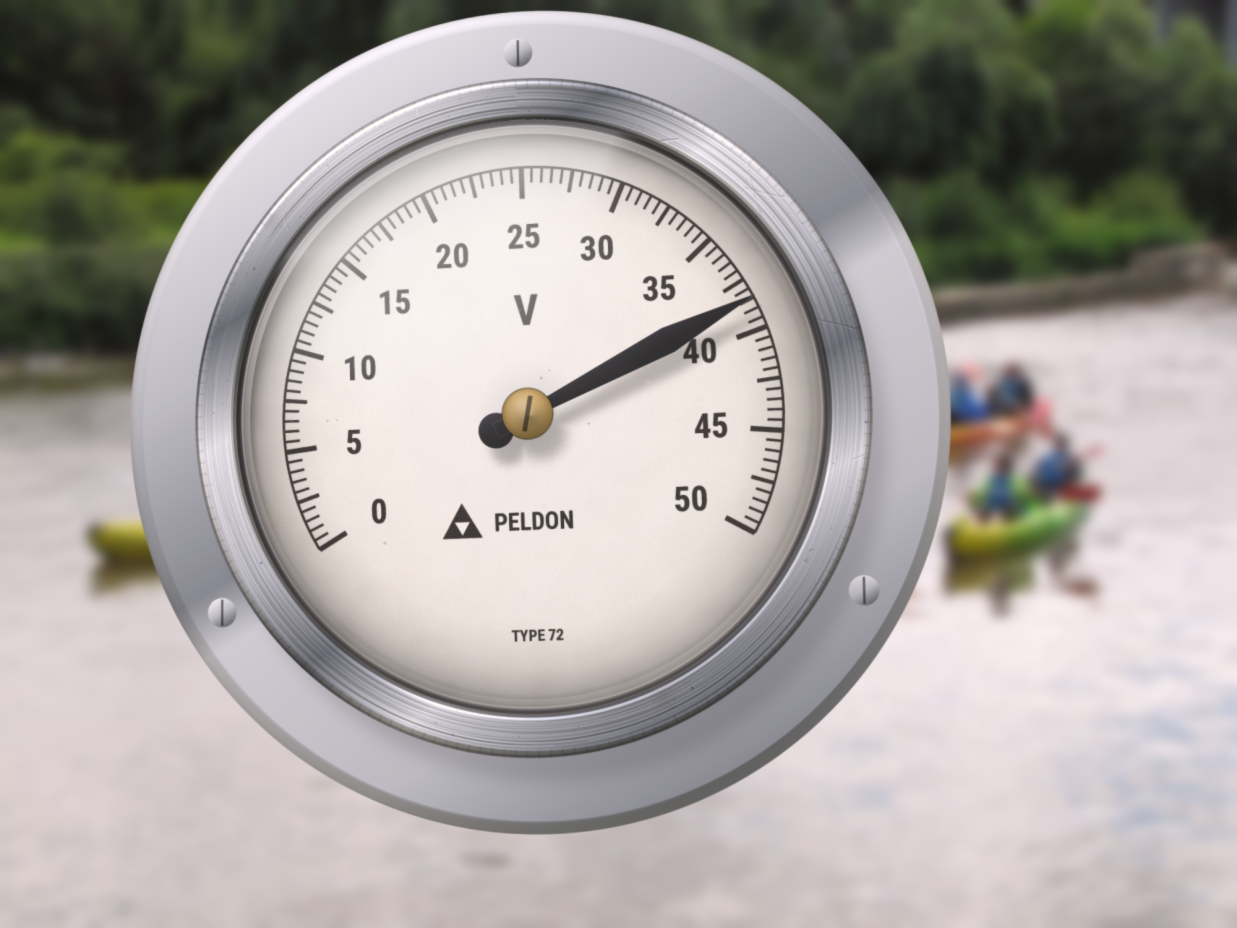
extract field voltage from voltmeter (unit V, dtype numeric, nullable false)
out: 38.5 V
